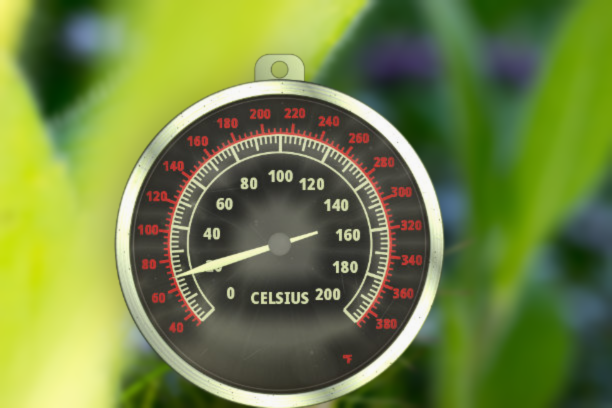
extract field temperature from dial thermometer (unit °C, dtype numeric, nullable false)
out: 20 °C
